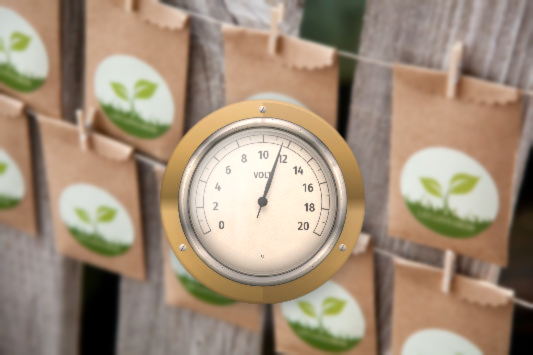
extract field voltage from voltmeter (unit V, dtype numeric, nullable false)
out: 11.5 V
